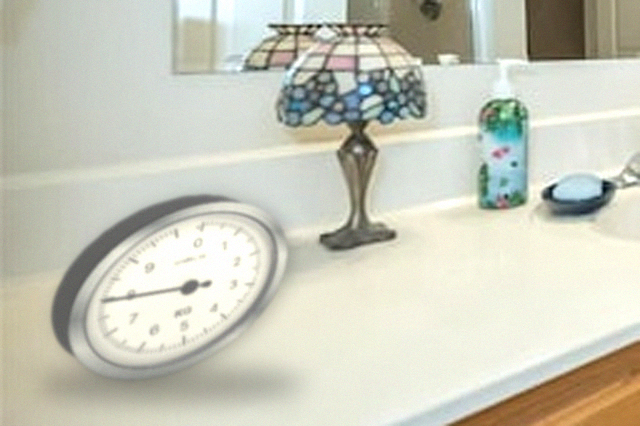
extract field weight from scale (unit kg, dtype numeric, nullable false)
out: 8 kg
